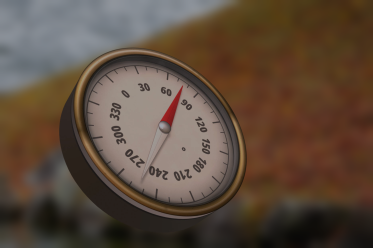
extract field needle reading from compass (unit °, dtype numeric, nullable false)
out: 75 °
